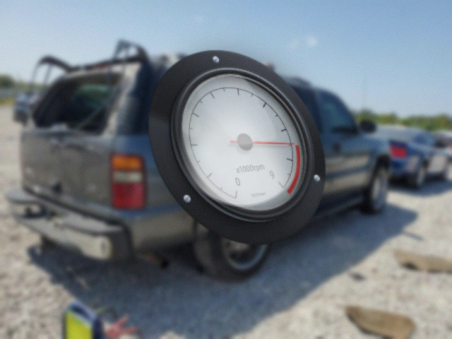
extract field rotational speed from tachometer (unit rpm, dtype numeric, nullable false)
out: 7500 rpm
